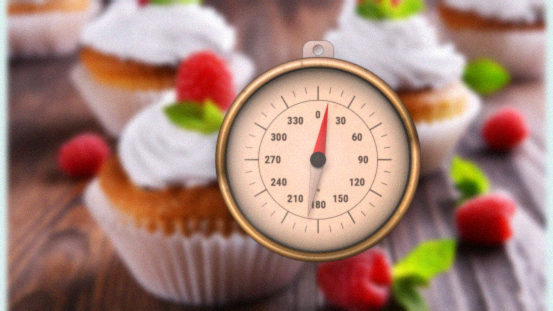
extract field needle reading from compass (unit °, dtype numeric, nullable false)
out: 10 °
